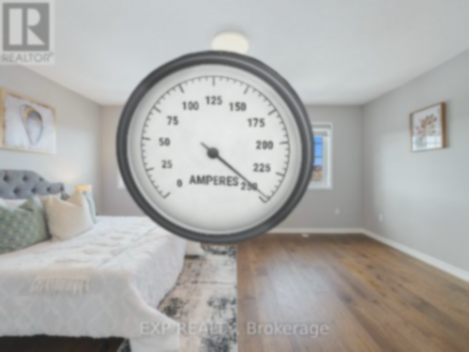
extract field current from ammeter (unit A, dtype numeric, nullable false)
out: 245 A
